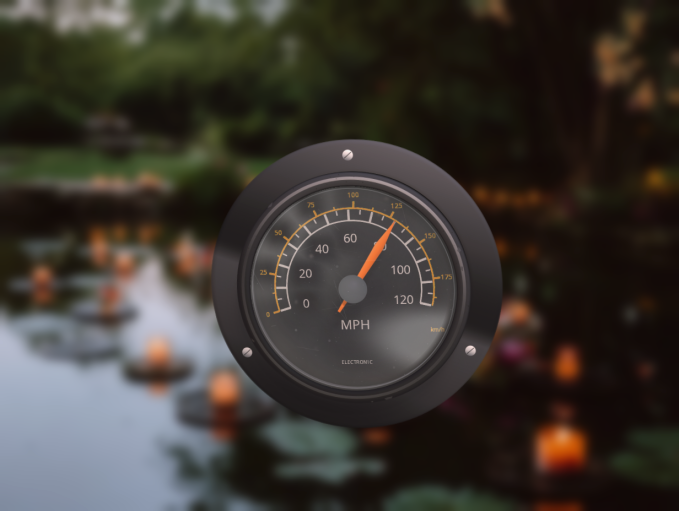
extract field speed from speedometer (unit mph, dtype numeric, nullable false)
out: 80 mph
